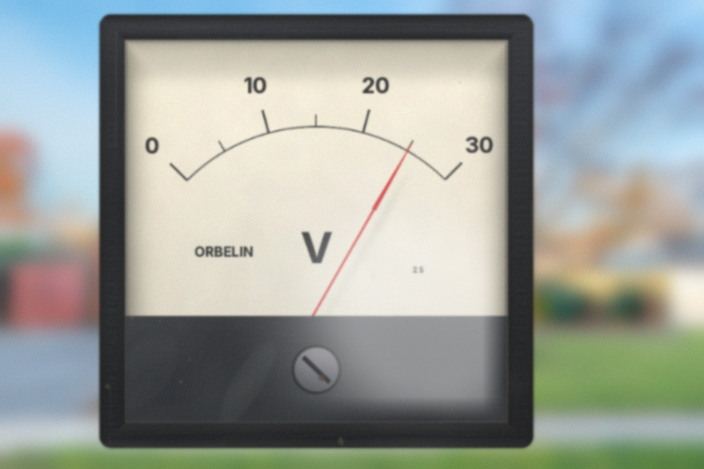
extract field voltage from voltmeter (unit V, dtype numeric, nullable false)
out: 25 V
